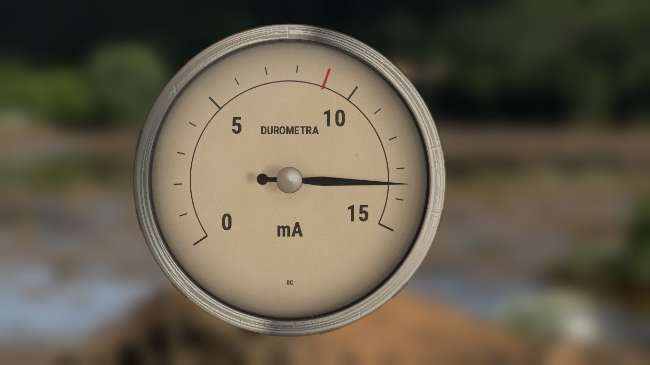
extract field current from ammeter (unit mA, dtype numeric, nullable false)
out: 13.5 mA
